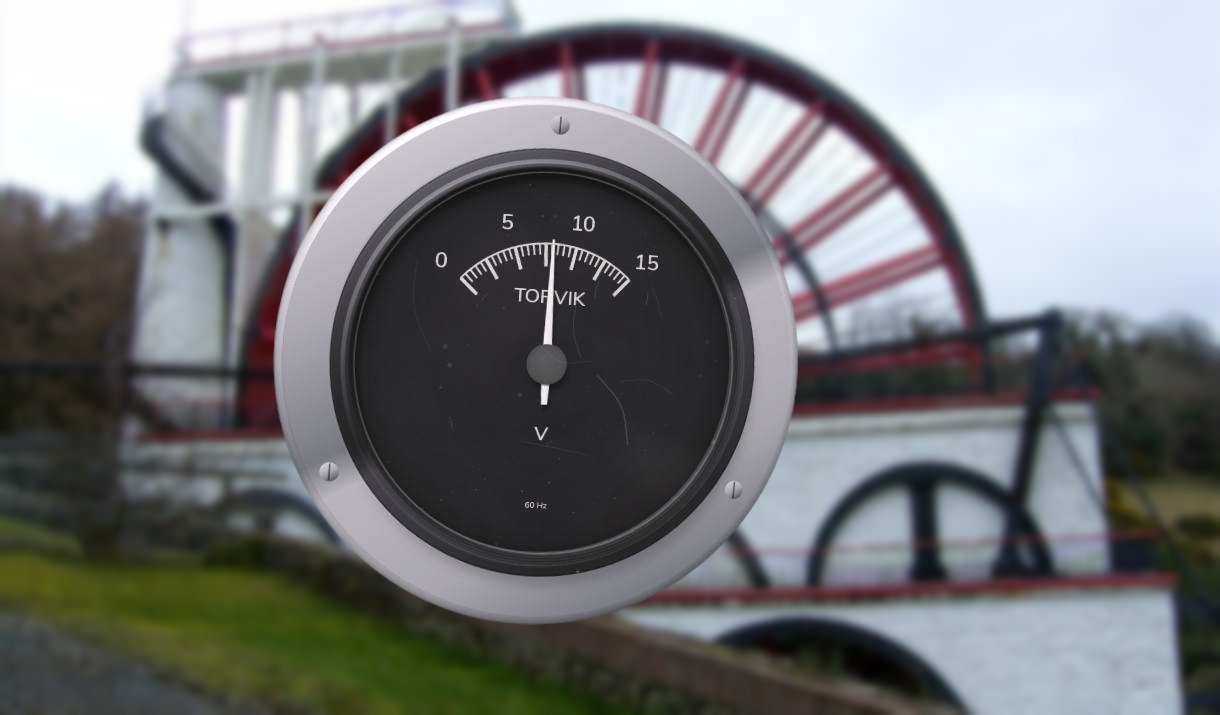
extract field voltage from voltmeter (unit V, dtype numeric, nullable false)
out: 8 V
